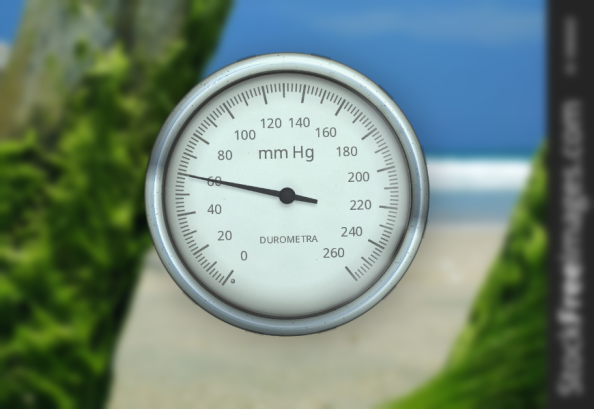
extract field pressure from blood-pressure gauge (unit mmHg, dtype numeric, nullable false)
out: 60 mmHg
